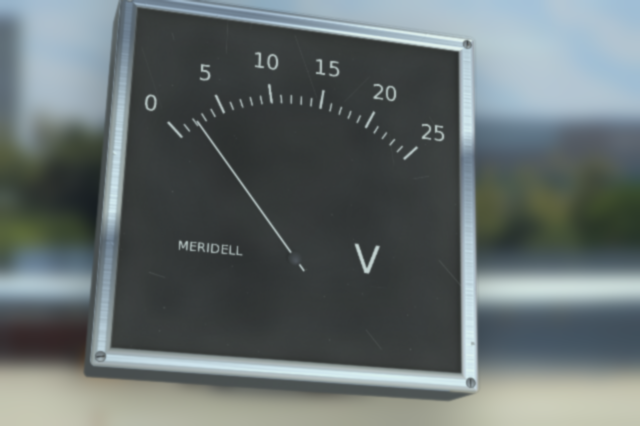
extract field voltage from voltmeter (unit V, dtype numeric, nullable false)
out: 2 V
